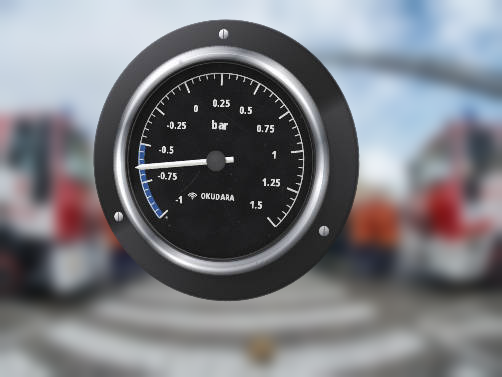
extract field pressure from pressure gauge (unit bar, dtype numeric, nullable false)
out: -0.65 bar
